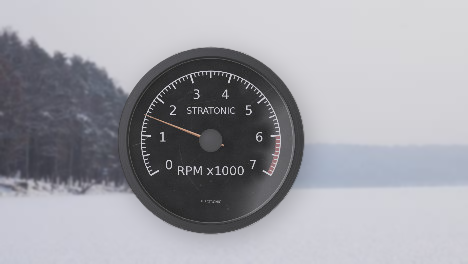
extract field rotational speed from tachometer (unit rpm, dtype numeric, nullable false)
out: 1500 rpm
